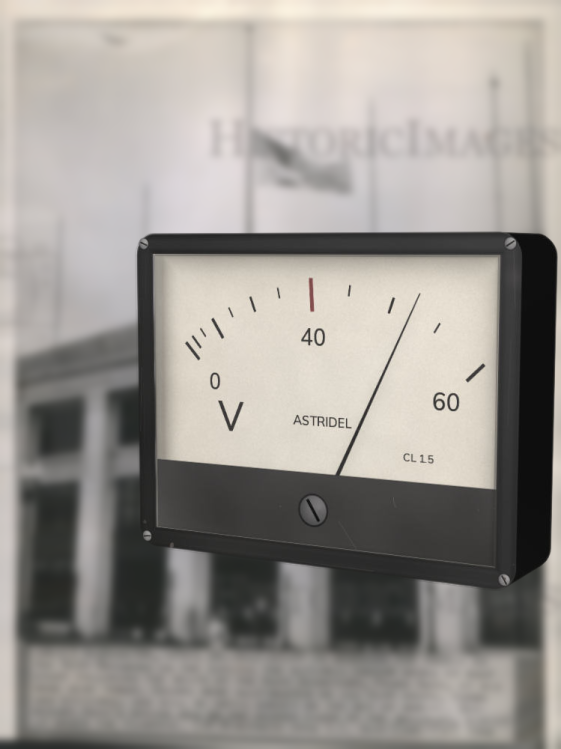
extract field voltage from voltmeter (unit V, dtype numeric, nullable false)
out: 52.5 V
